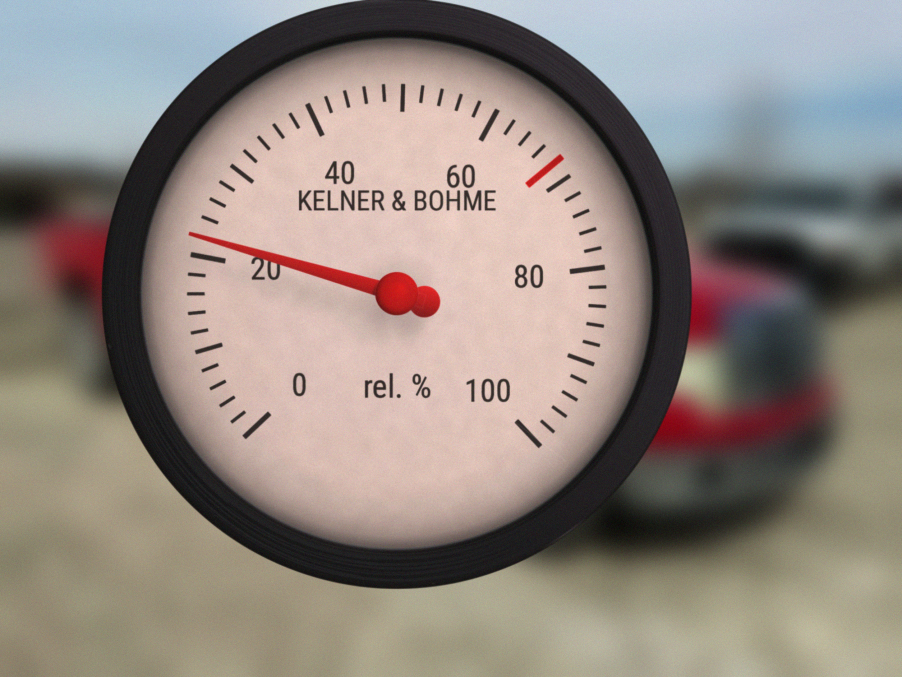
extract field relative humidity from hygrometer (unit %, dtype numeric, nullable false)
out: 22 %
